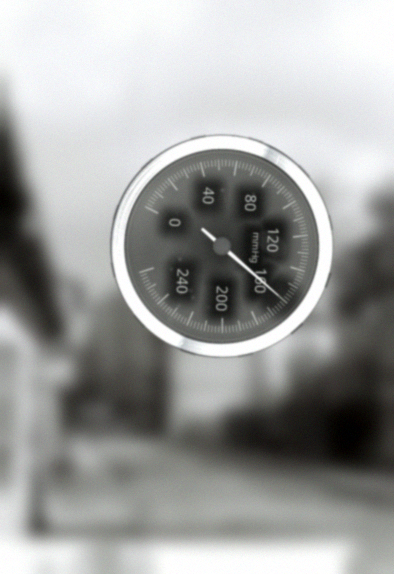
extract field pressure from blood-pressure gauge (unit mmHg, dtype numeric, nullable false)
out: 160 mmHg
